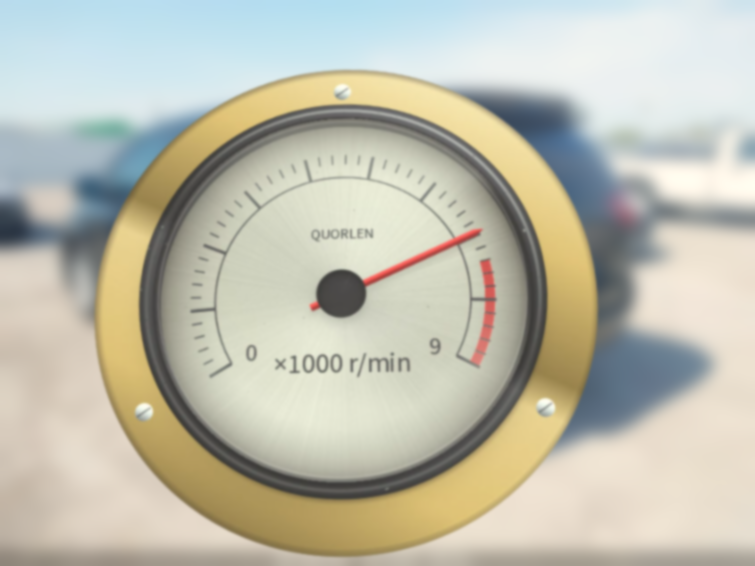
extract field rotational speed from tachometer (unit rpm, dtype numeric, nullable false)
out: 7000 rpm
